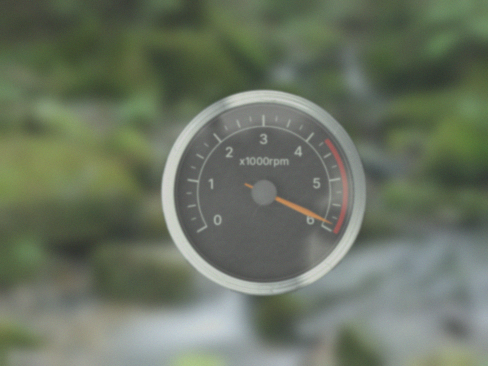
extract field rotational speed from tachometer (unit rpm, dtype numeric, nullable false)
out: 5875 rpm
